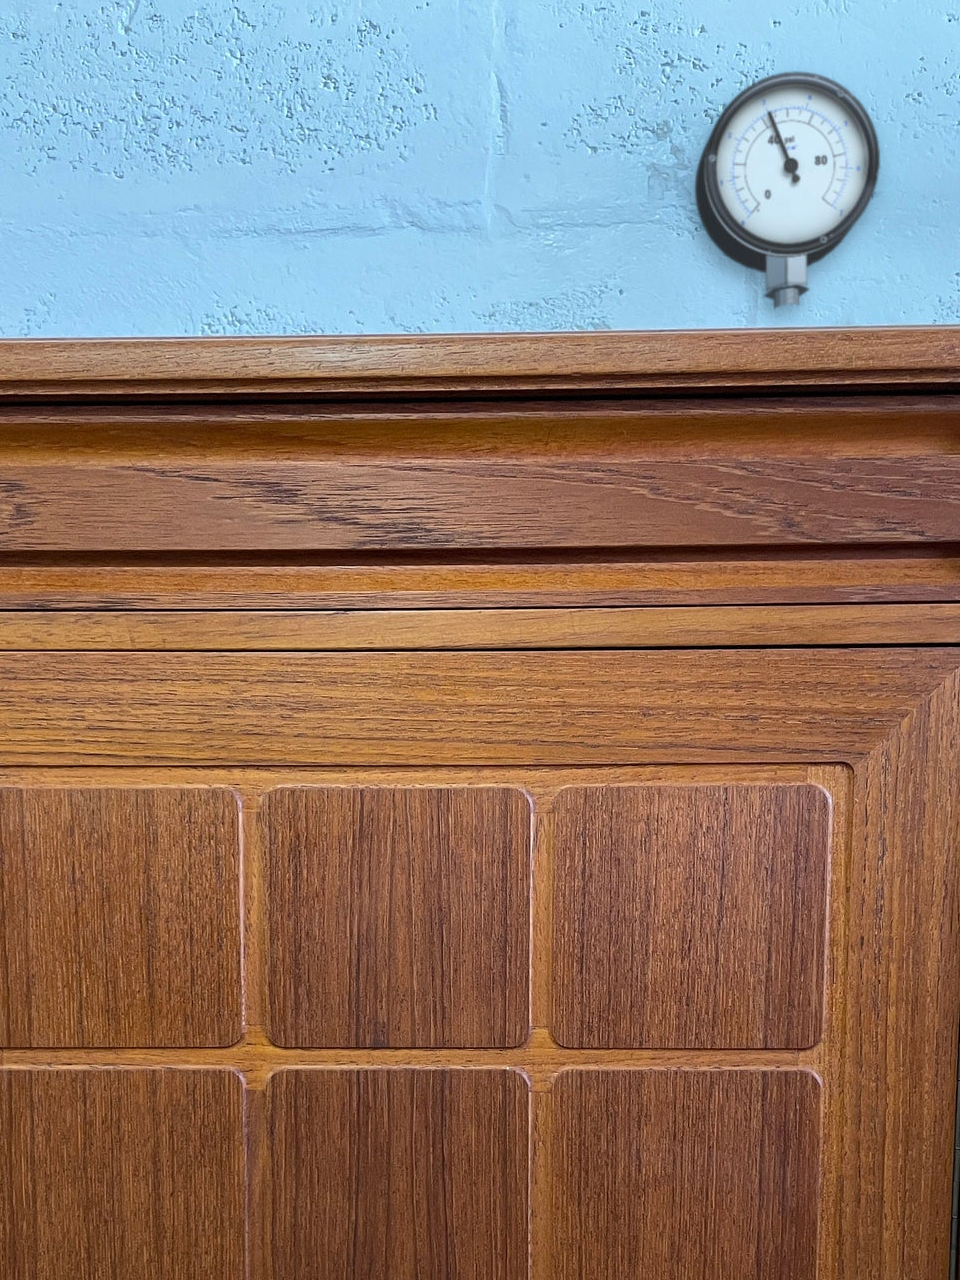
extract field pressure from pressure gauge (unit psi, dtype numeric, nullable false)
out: 42.5 psi
